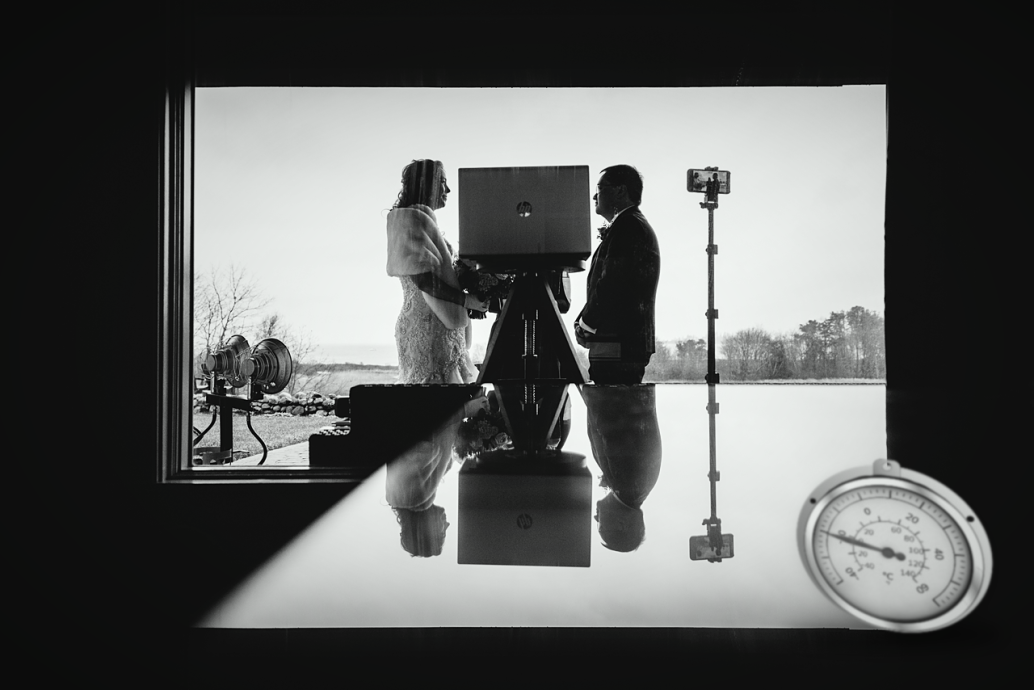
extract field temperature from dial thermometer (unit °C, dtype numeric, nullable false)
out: -20 °C
